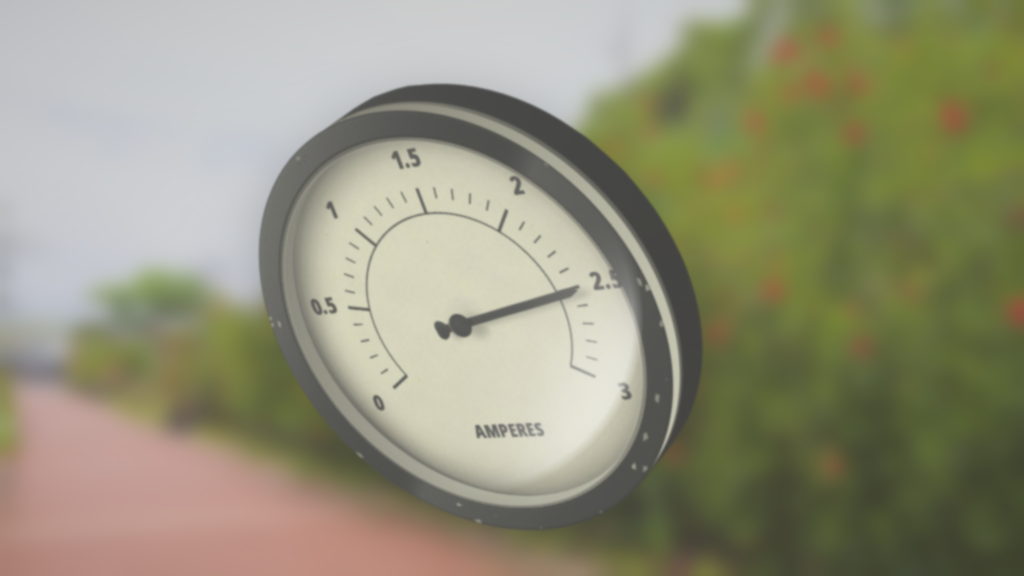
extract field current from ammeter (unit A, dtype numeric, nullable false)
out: 2.5 A
